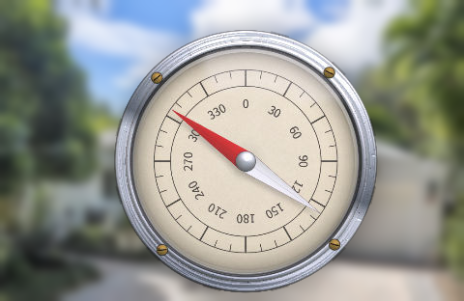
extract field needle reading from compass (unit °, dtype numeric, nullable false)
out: 305 °
